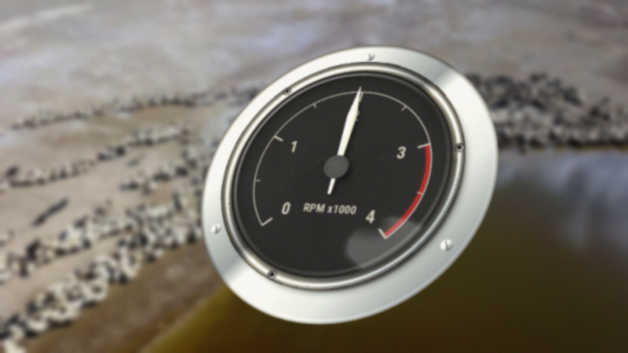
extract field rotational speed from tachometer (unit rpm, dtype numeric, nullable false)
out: 2000 rpm
